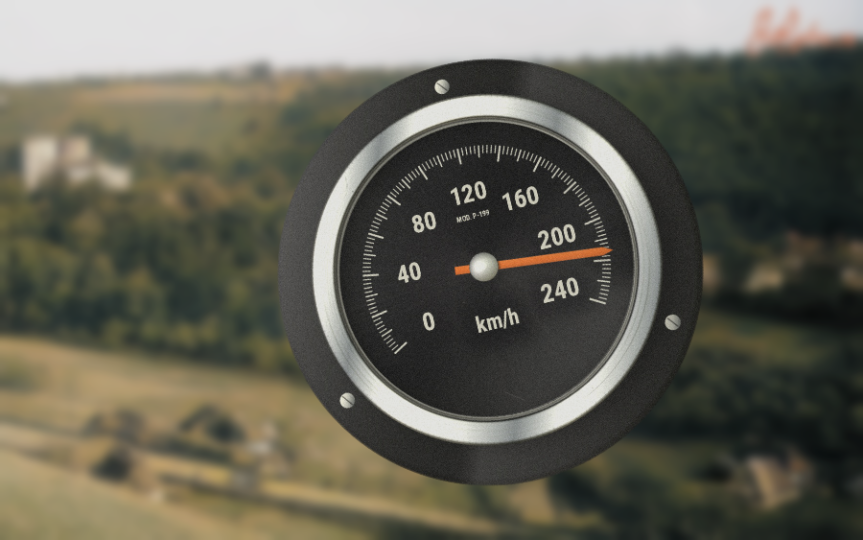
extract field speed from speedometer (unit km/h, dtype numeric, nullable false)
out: 216 km/h
